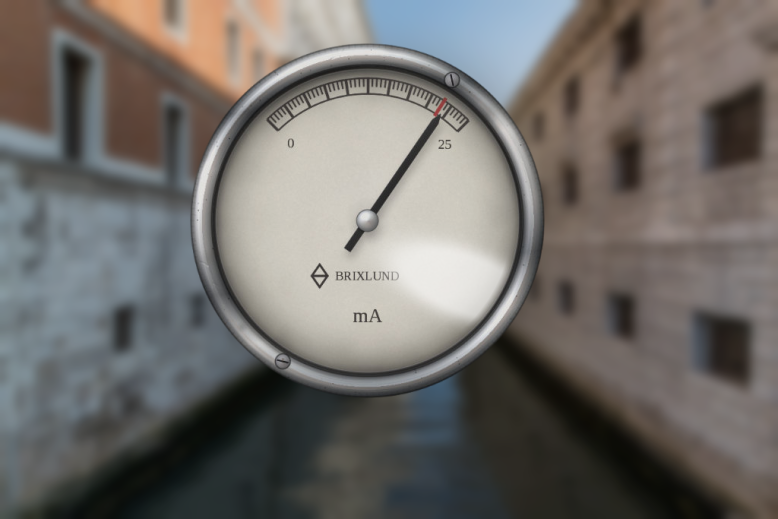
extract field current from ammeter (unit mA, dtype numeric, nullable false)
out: 22 mA
